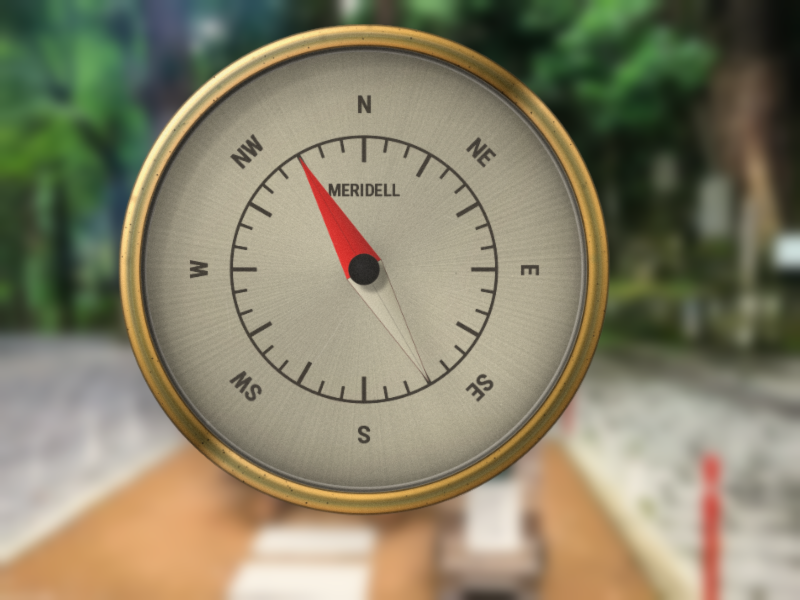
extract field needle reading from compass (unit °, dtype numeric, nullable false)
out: 330 °
